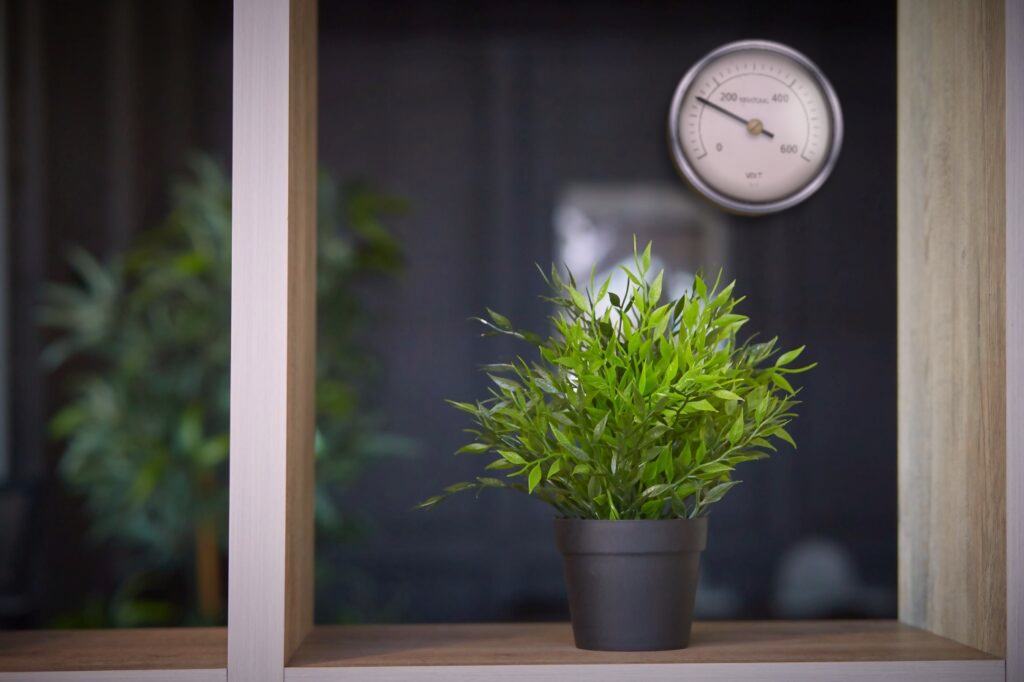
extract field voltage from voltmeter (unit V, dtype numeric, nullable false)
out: 140 V
